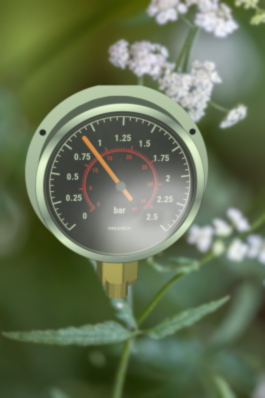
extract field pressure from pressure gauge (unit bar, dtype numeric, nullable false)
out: 0.9 bar
